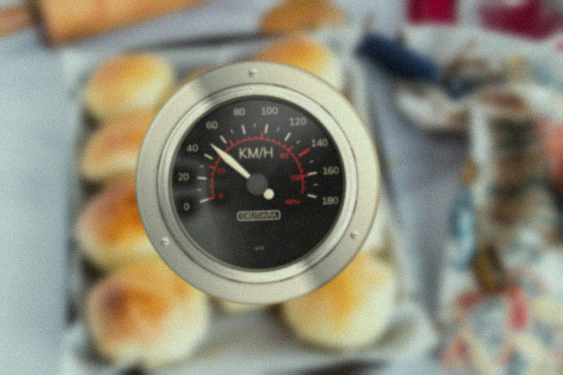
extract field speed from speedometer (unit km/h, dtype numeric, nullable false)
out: 50 km/h
